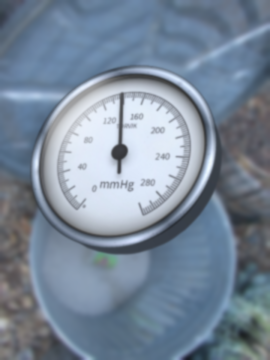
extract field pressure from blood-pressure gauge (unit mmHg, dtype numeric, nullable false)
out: 140 mmHg
